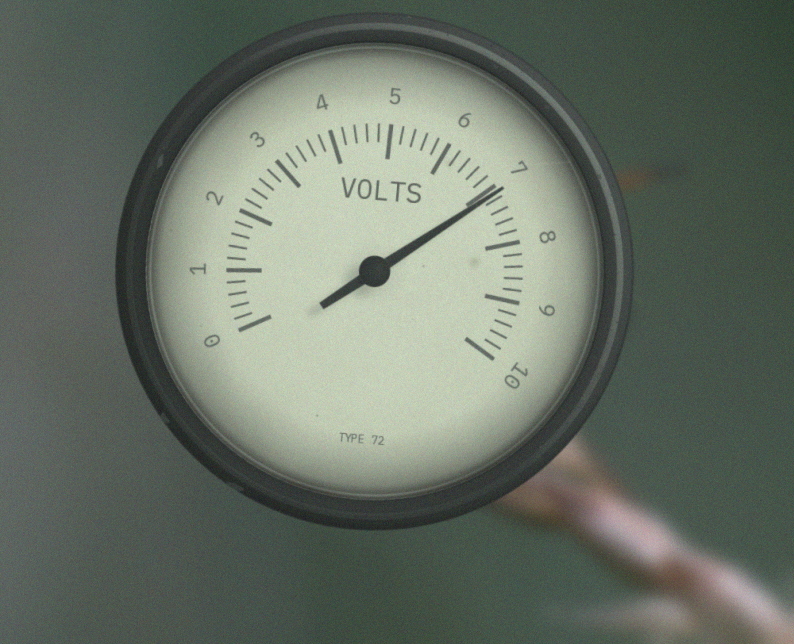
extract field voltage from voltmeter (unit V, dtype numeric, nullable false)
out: 7.1 V
